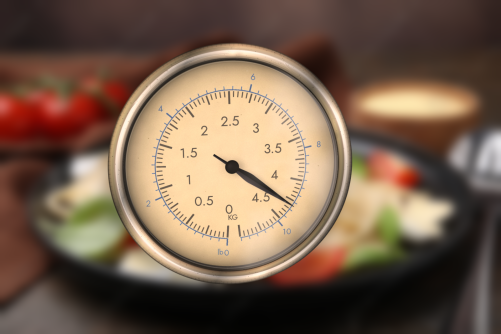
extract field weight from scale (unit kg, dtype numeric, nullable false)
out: 4.3 kg
